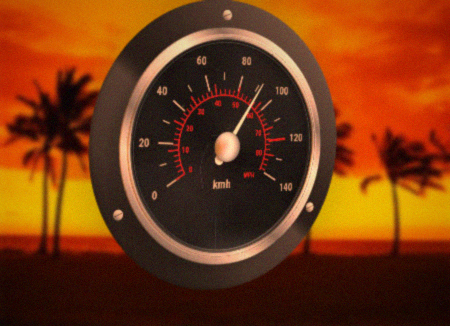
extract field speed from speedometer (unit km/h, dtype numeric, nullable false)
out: 90 km/h
